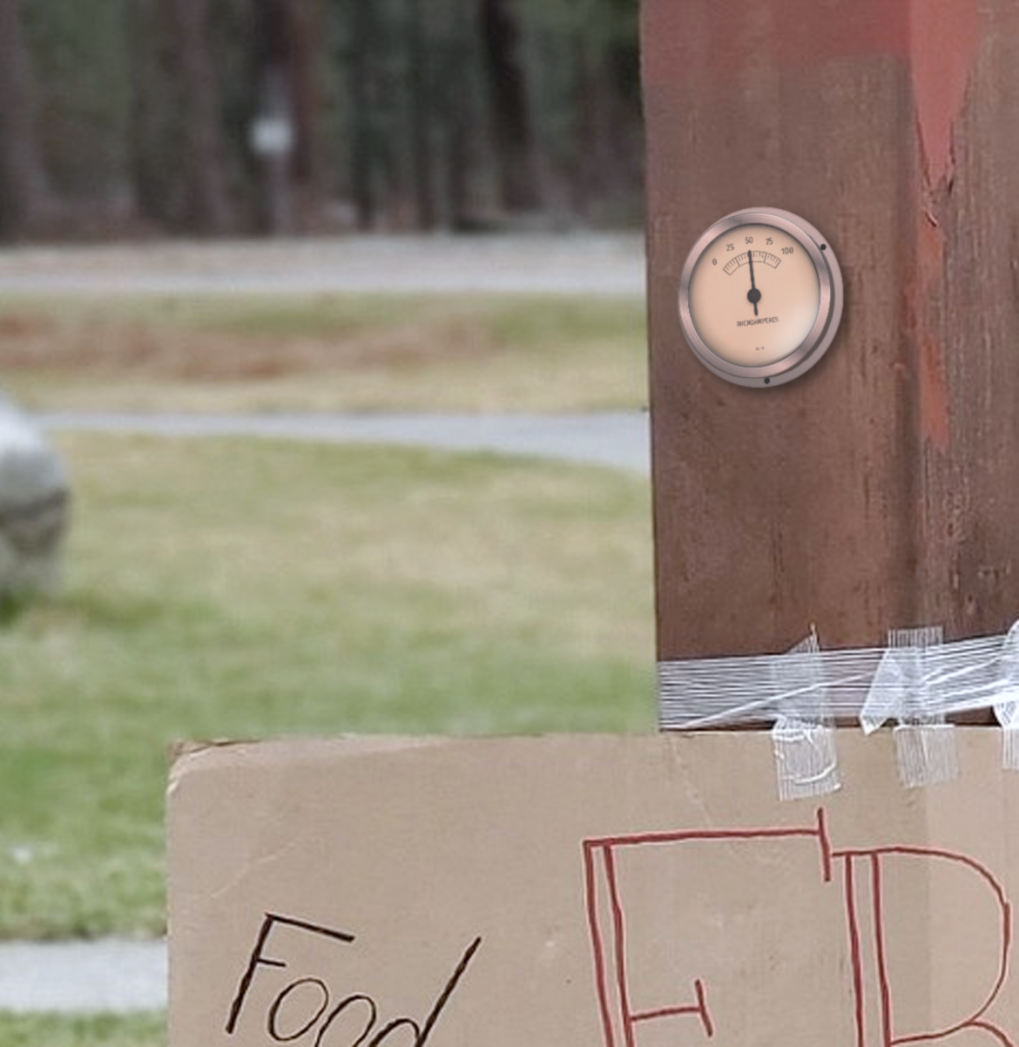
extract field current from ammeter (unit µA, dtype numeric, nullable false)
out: 50 µA
